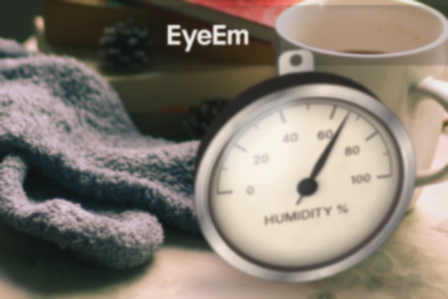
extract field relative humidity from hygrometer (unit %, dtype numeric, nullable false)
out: 65 %
